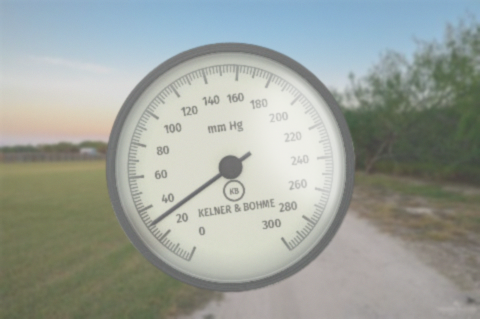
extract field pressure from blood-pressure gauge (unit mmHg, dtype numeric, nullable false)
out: 30 mmHg
